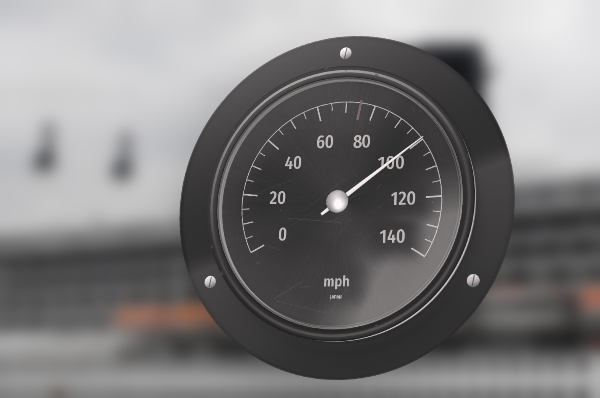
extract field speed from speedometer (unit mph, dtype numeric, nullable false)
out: 100 mph
